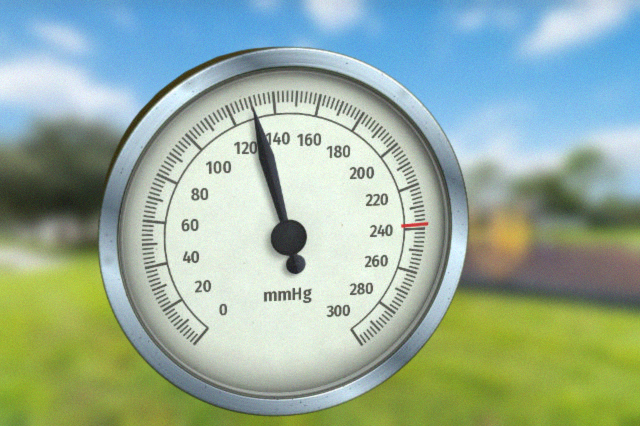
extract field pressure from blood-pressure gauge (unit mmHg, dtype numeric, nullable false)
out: 130 mmHg
